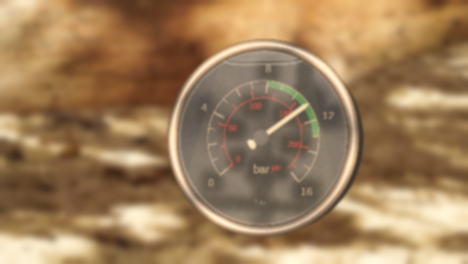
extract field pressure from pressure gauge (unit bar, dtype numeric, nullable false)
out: 11 bar
